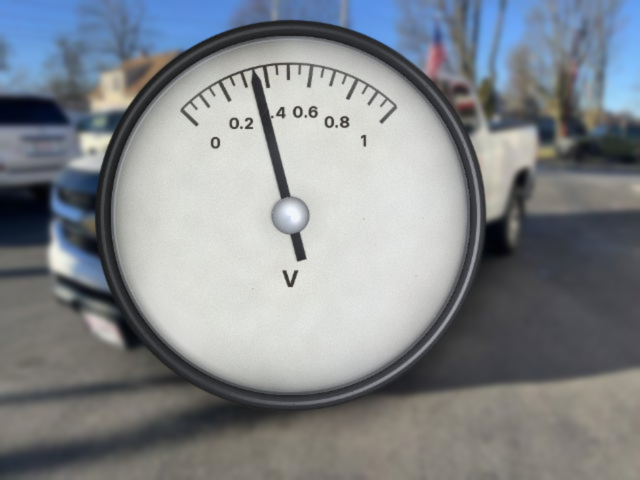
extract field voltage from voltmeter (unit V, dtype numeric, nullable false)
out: 0.35 V
